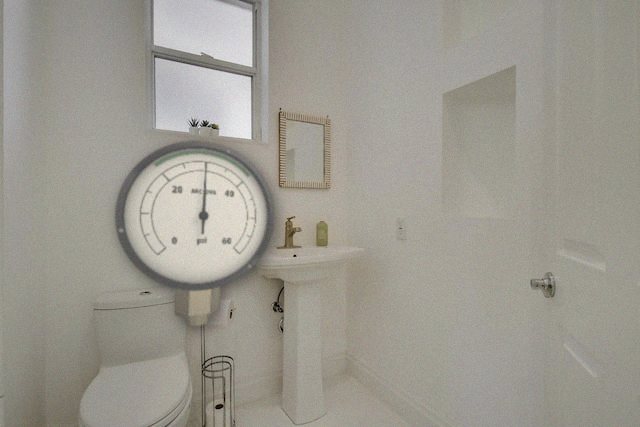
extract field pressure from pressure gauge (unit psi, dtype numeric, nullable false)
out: 30 psi
